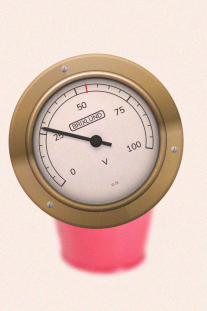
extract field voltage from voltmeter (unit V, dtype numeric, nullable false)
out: 27.5 V
